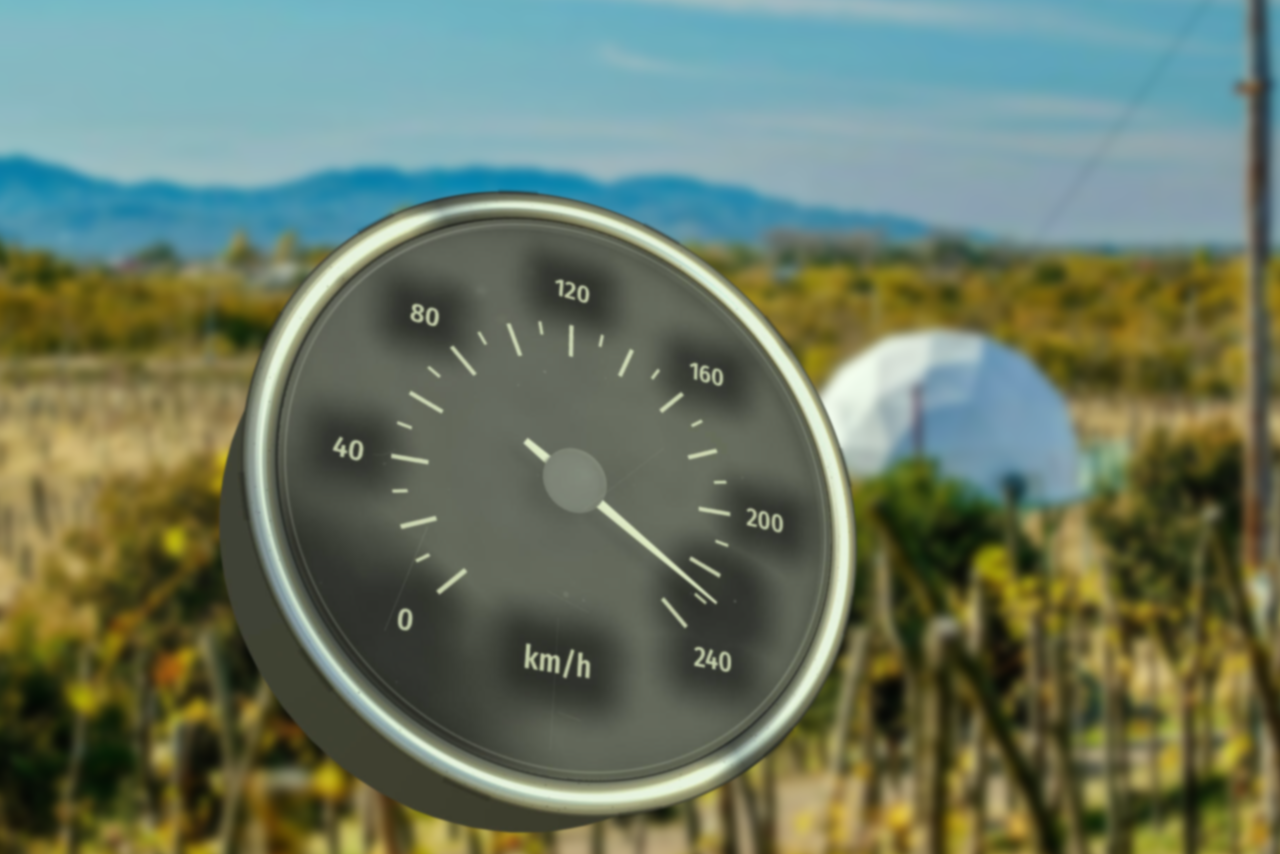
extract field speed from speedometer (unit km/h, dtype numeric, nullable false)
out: 230 km/h
